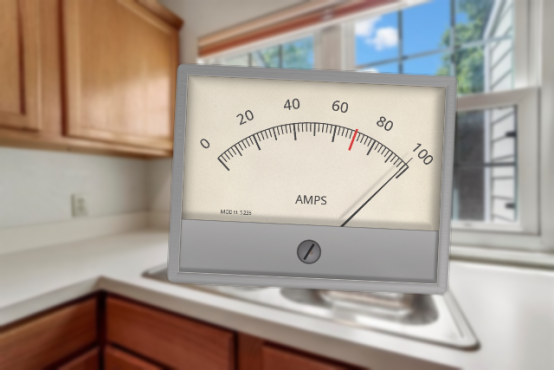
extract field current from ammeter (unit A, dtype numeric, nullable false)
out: 98 A
